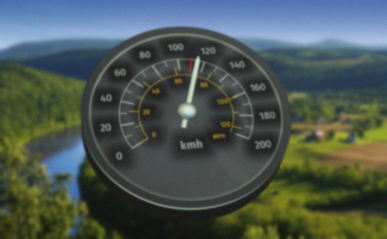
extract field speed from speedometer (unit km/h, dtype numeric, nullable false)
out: 115 km/h
